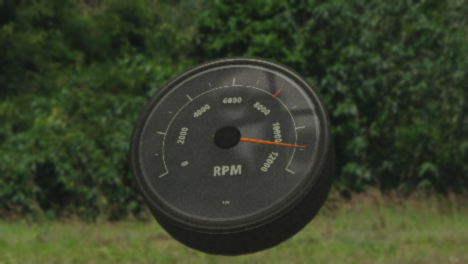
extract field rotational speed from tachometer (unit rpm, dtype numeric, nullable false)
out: 11000 rpm
